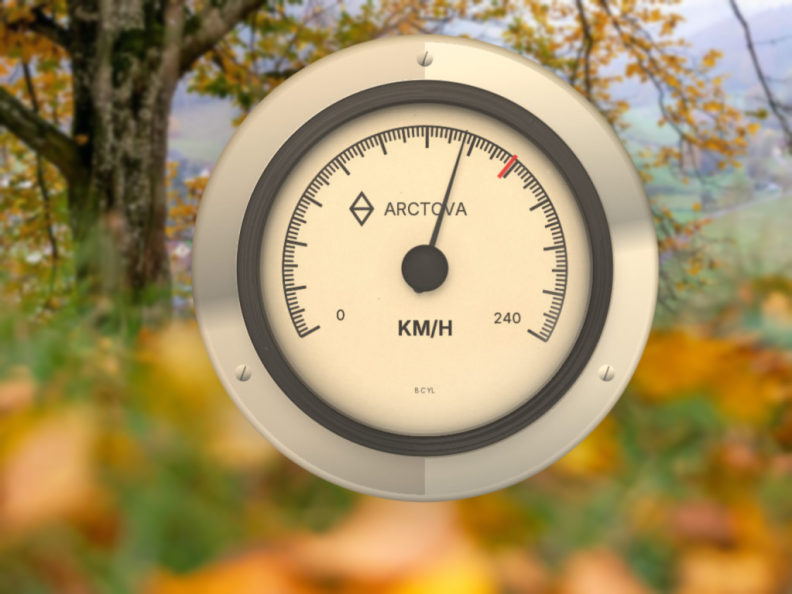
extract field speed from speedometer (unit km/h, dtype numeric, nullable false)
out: 136 km/h
